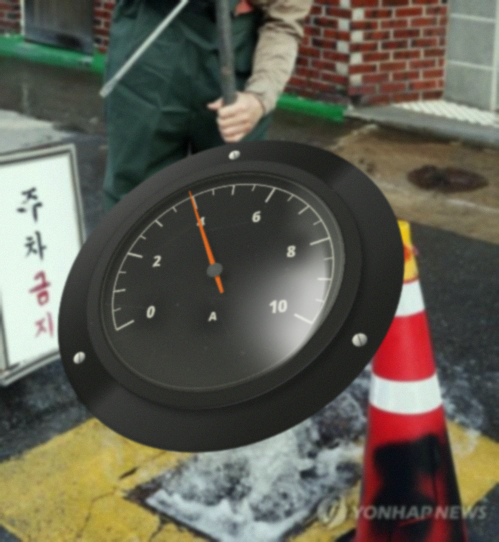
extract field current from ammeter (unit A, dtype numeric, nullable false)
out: 4 A
